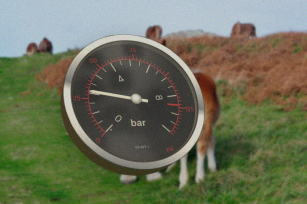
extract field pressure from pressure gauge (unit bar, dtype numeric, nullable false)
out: 2 bar
